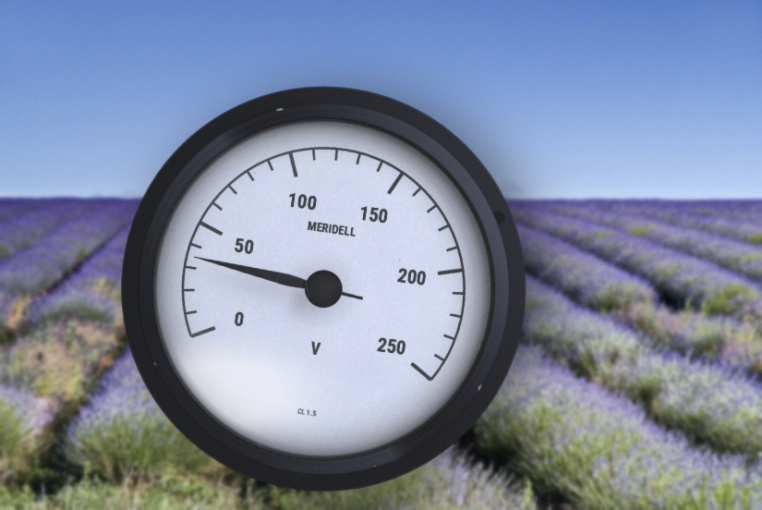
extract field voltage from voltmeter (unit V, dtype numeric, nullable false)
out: 35 V
